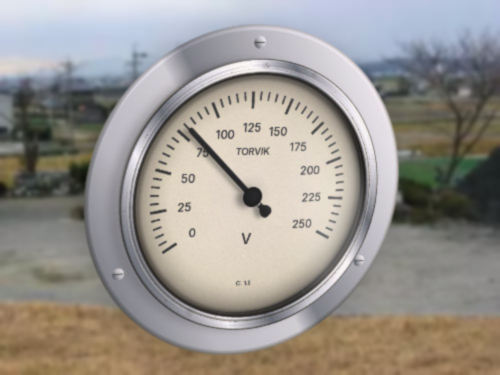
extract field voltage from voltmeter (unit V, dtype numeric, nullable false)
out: 80 V
